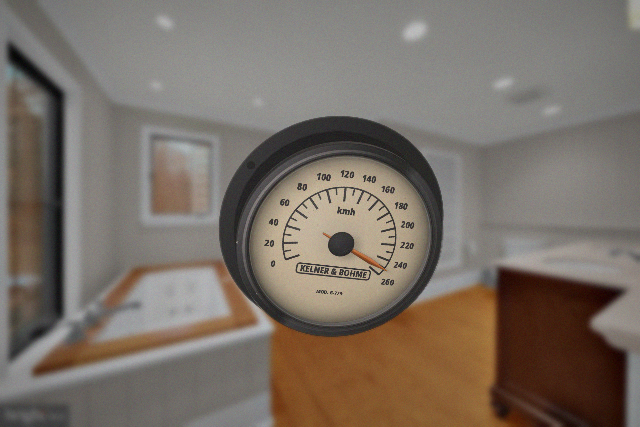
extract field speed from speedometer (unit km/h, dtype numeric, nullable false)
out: 250 km/h
